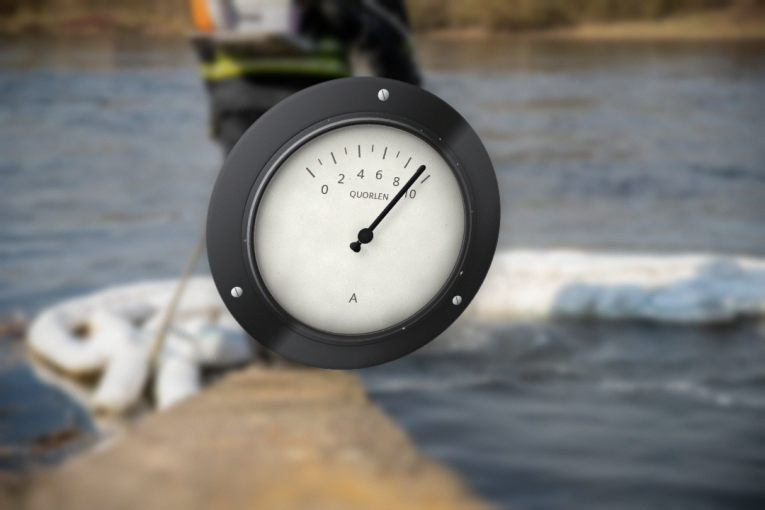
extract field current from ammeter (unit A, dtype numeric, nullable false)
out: 9 A
